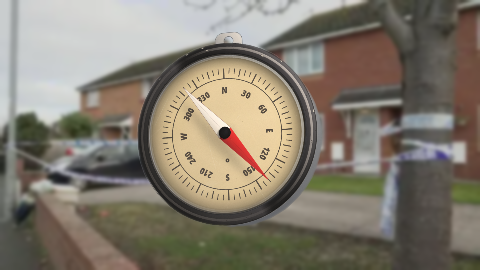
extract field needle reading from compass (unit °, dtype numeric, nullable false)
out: 140 °
